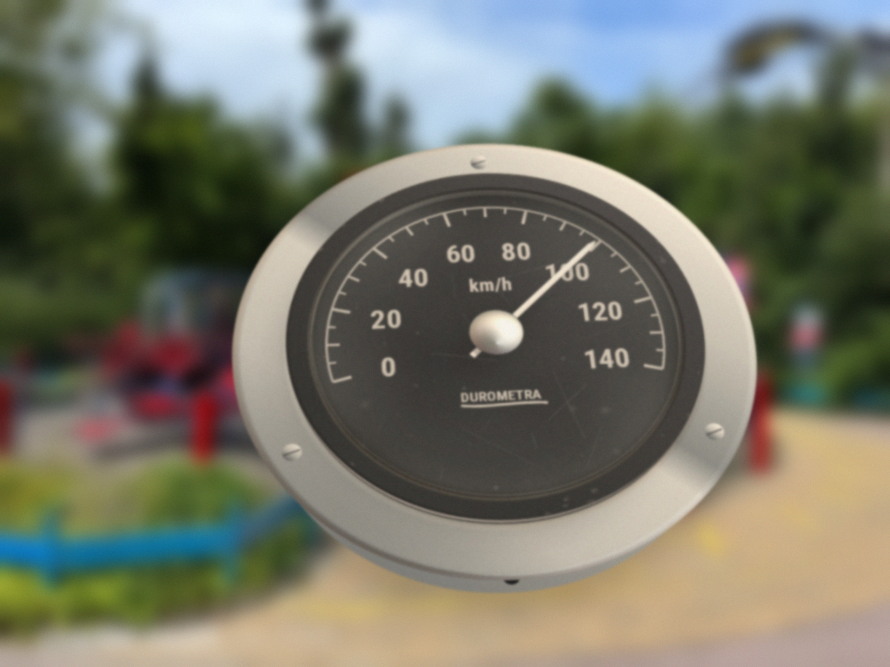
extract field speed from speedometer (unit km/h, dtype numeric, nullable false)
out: 100 km/h
